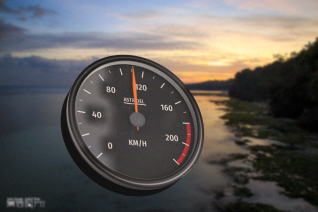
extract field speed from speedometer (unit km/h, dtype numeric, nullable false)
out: 110 km/h
